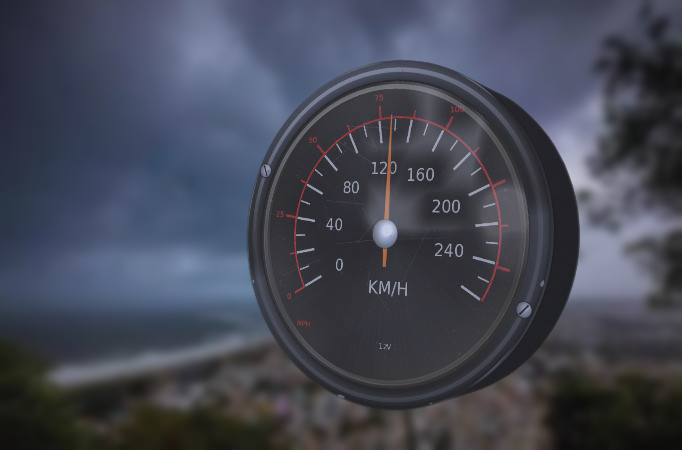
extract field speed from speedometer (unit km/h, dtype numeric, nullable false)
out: 130 km/h
